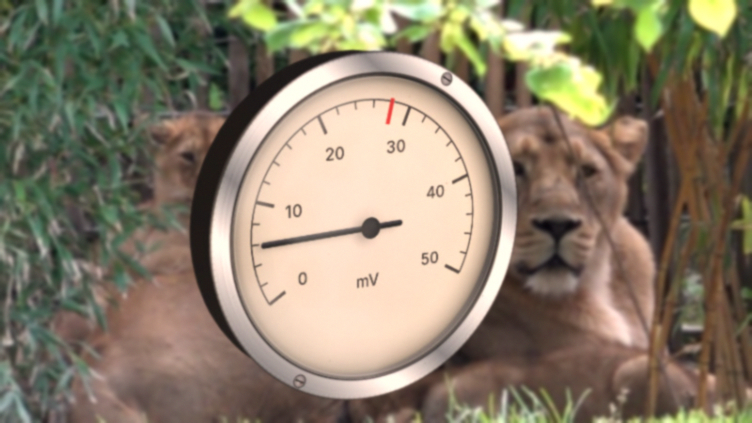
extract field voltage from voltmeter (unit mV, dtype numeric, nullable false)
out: 6 mV
